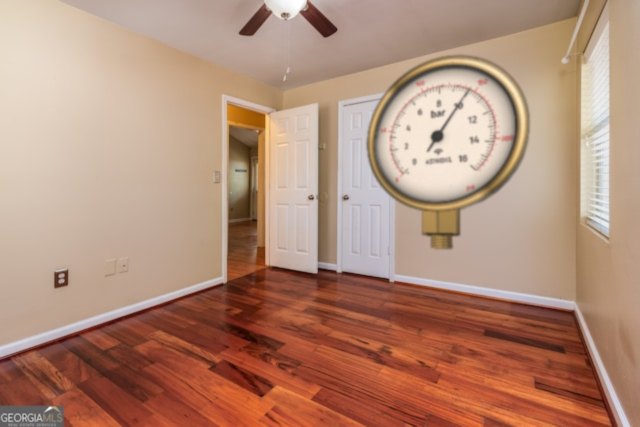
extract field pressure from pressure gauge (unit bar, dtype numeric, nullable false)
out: 10 bar
